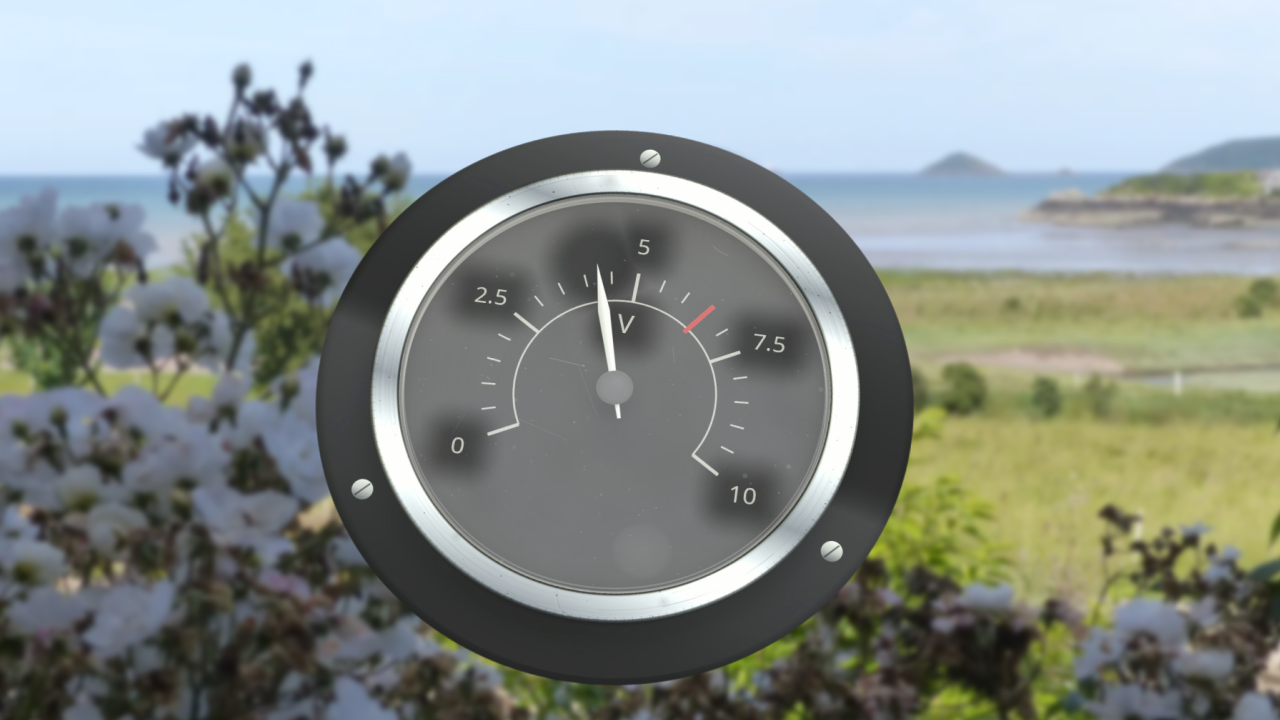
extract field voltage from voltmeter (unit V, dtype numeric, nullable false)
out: 4.25 V
